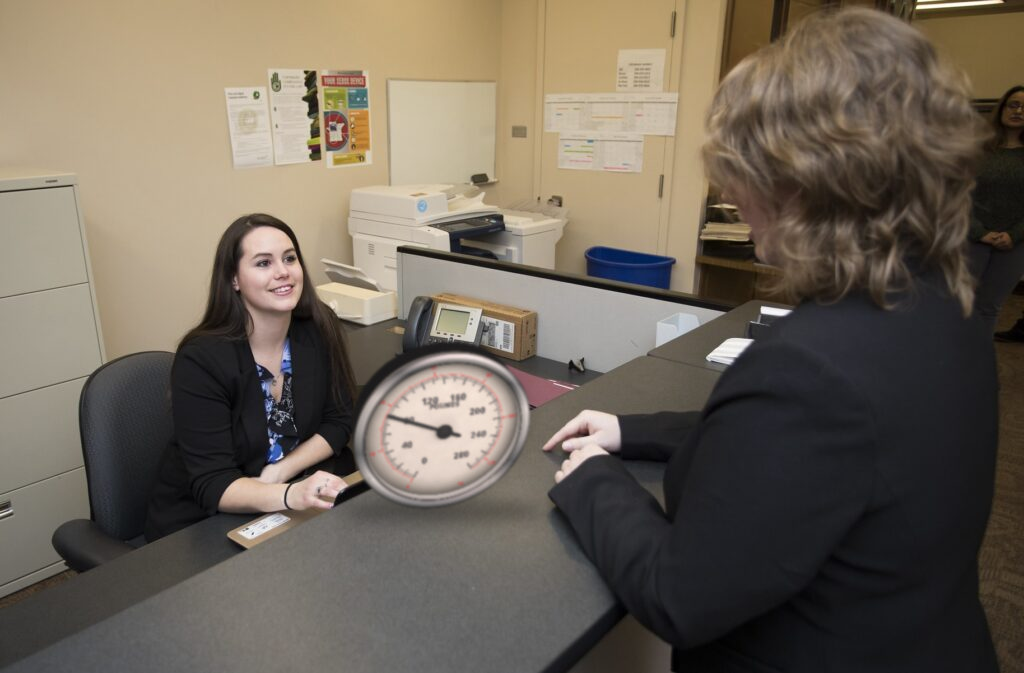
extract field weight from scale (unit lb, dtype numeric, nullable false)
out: 80 lb
